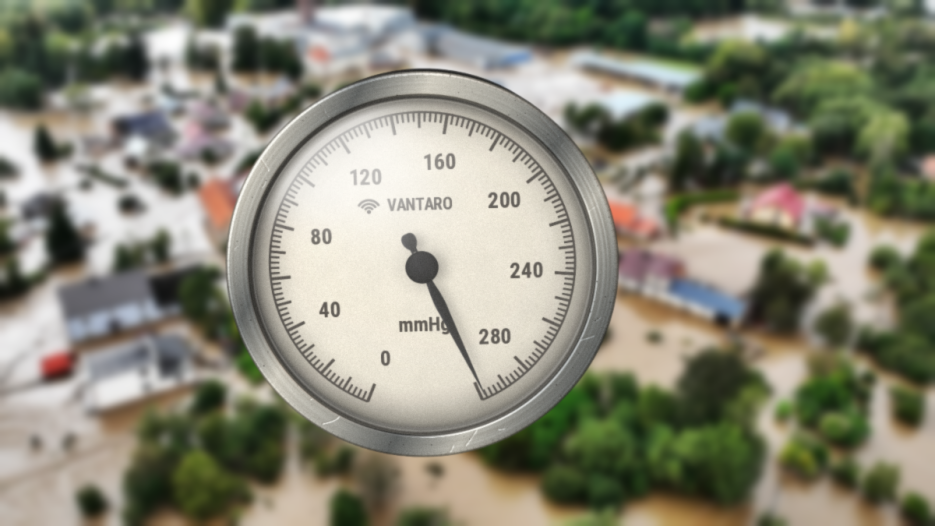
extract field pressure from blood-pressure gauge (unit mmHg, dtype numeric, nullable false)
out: 298 mmHg
